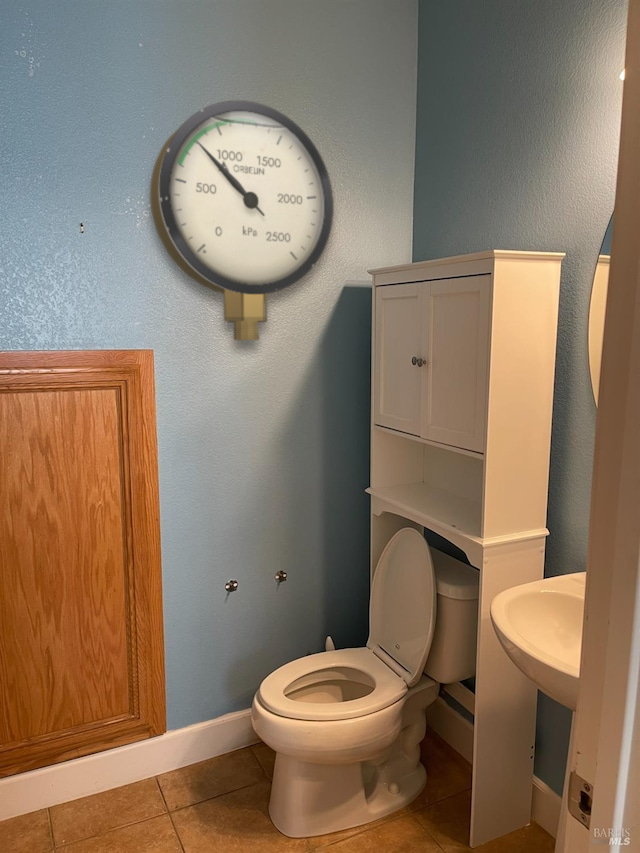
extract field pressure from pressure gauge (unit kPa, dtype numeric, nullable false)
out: 800 kPa
